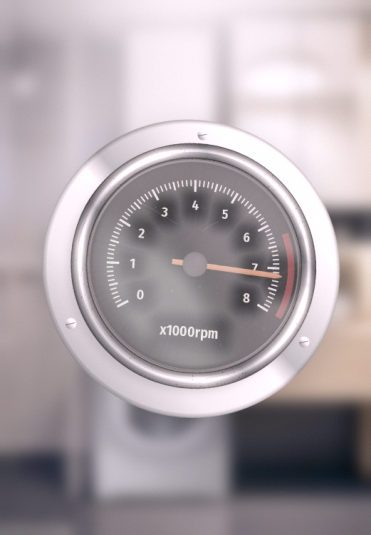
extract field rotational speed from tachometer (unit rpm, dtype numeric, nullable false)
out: 7200 rpm
